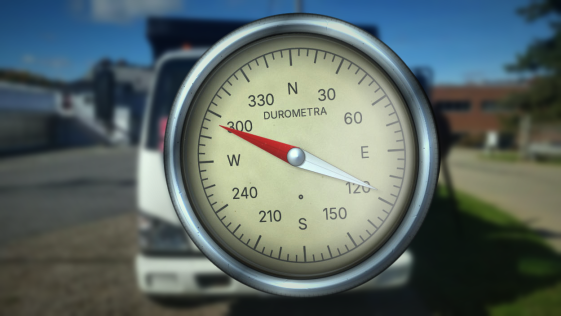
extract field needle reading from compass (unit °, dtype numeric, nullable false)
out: 295 °
